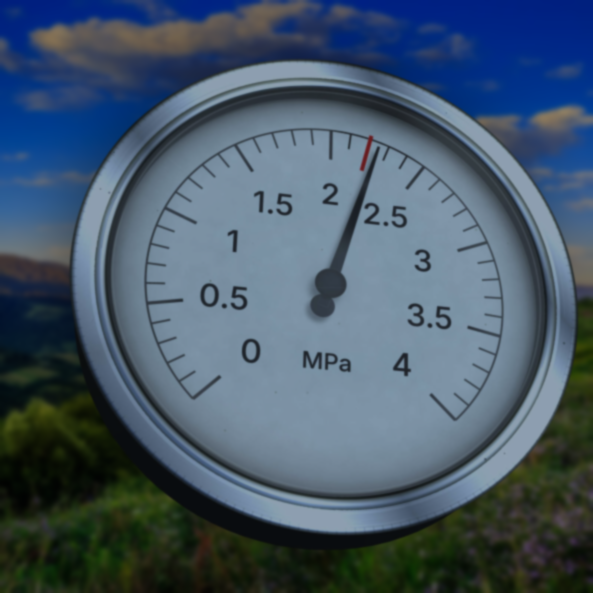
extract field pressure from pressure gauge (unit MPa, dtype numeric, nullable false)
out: 2.25 MPa
